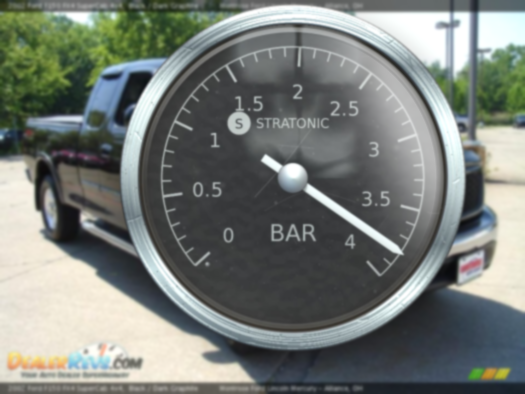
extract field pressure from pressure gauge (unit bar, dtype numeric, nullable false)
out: 3.8 bar
